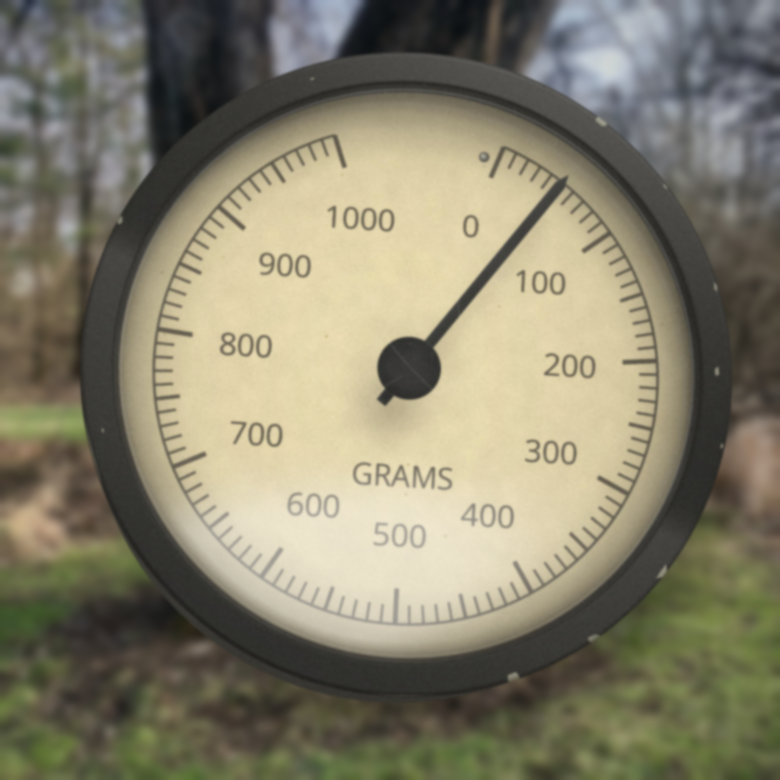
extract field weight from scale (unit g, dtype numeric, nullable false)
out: 50 g
